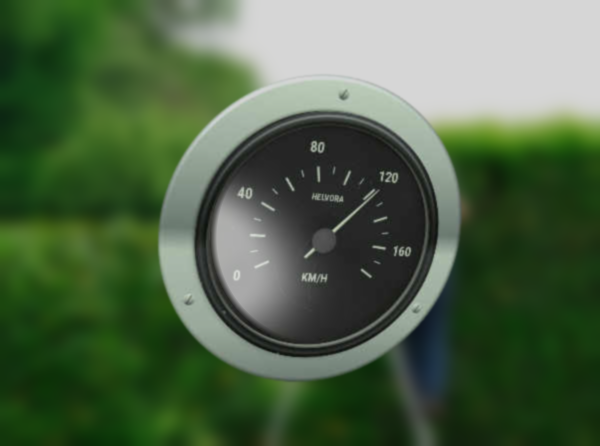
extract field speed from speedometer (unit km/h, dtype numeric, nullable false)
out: 120 km/h
